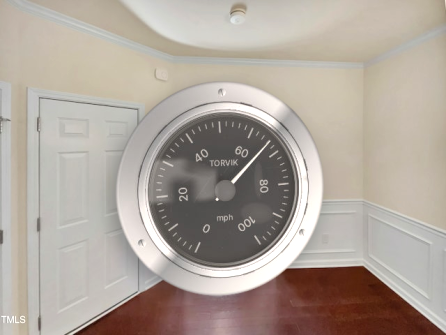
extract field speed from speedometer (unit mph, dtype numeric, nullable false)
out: 66 mph
